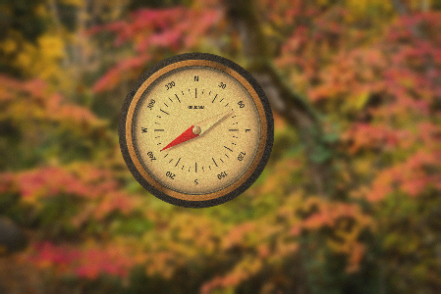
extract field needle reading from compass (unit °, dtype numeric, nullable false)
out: 240 °
